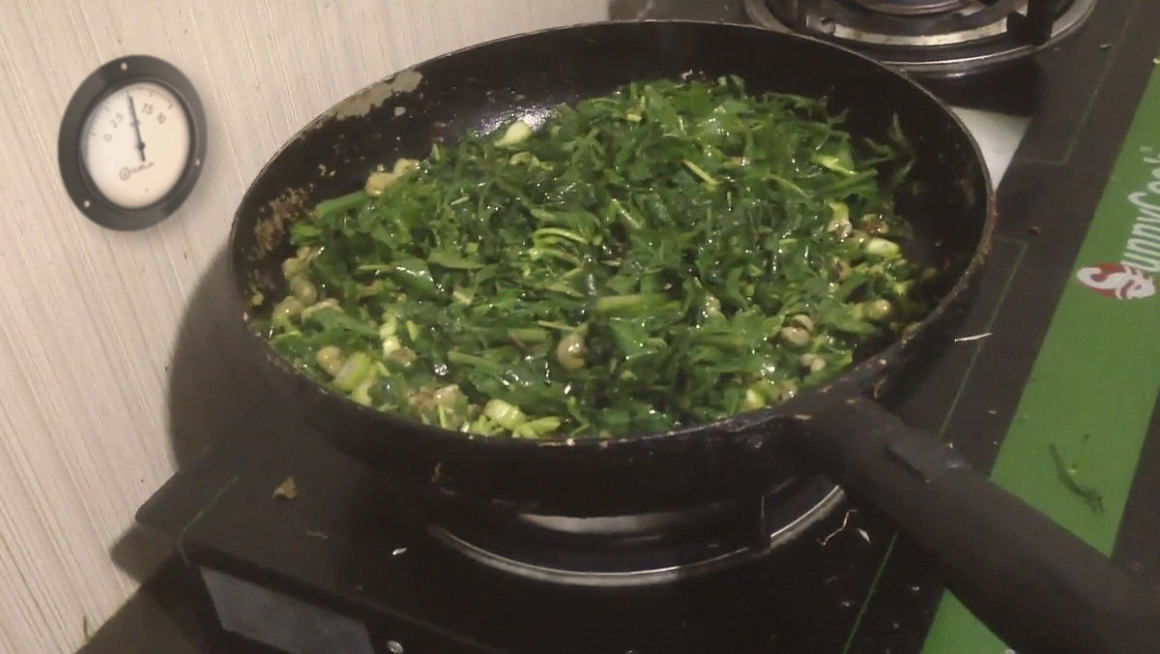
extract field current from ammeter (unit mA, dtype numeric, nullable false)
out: 5 mA
